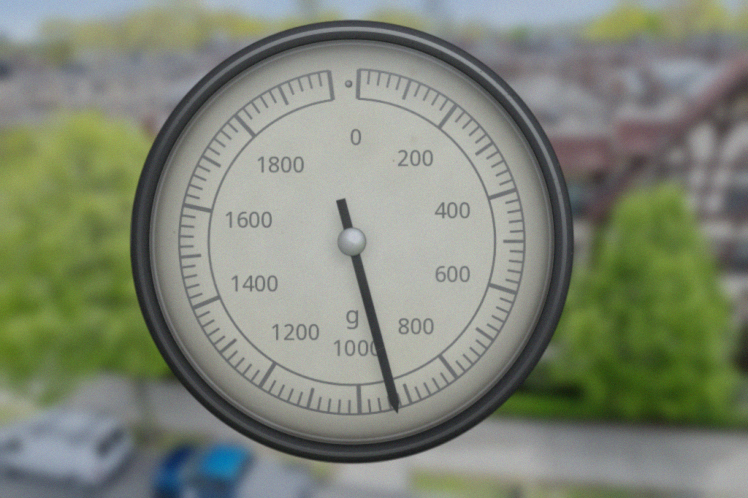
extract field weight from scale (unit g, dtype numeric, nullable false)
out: 930 g
